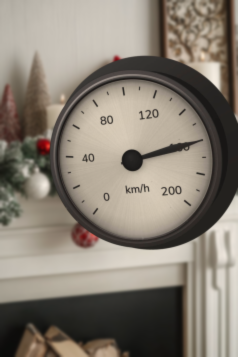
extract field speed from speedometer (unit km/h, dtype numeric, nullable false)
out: 160 km/h
